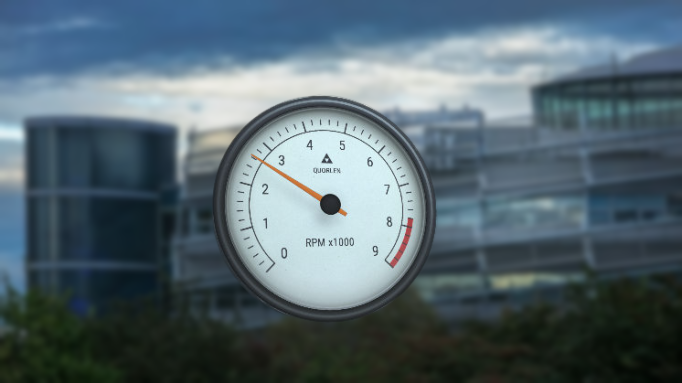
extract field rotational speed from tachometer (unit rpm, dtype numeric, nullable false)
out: 2600 rpm
